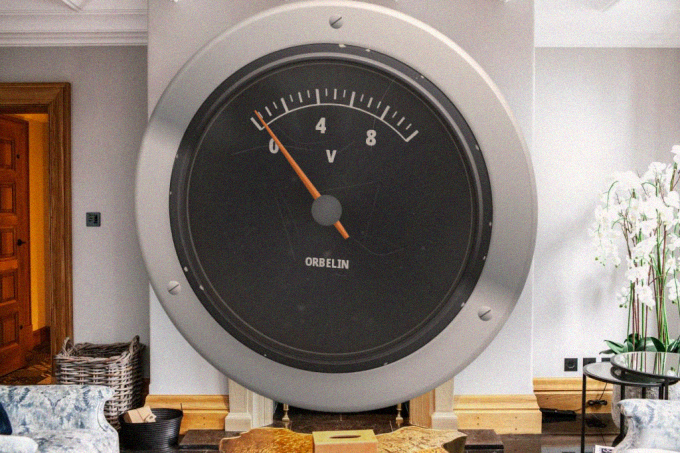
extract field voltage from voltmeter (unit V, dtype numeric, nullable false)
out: 0.5 V
